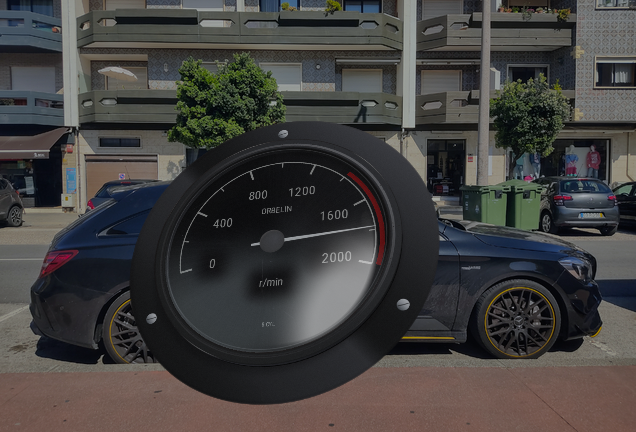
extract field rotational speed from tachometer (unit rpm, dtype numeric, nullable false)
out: 1800 rpm
